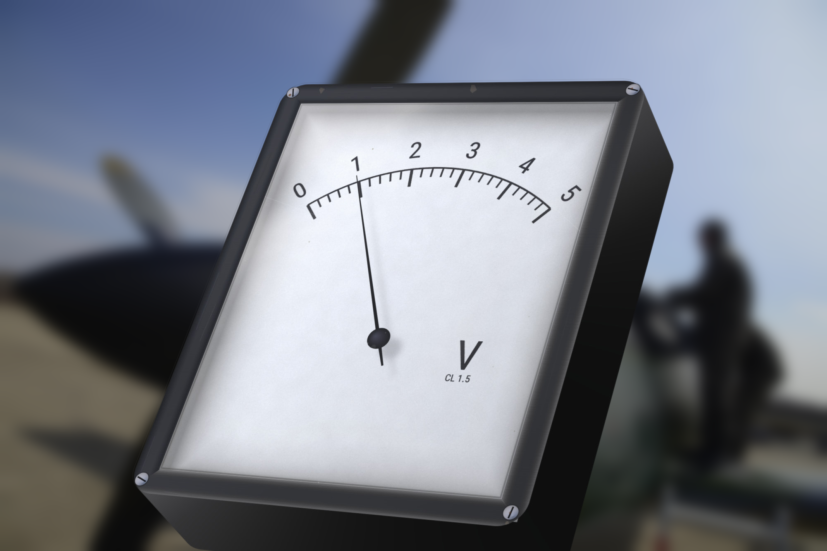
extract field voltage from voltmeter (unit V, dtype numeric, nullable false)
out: 1 V
